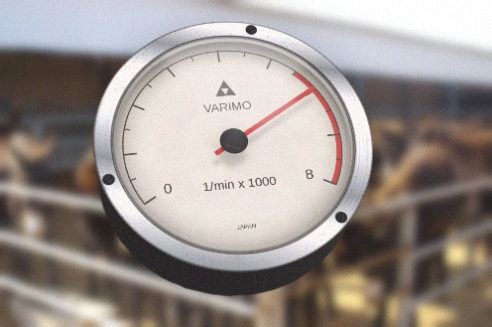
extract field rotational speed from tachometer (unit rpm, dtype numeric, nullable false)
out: 6000 rpm
